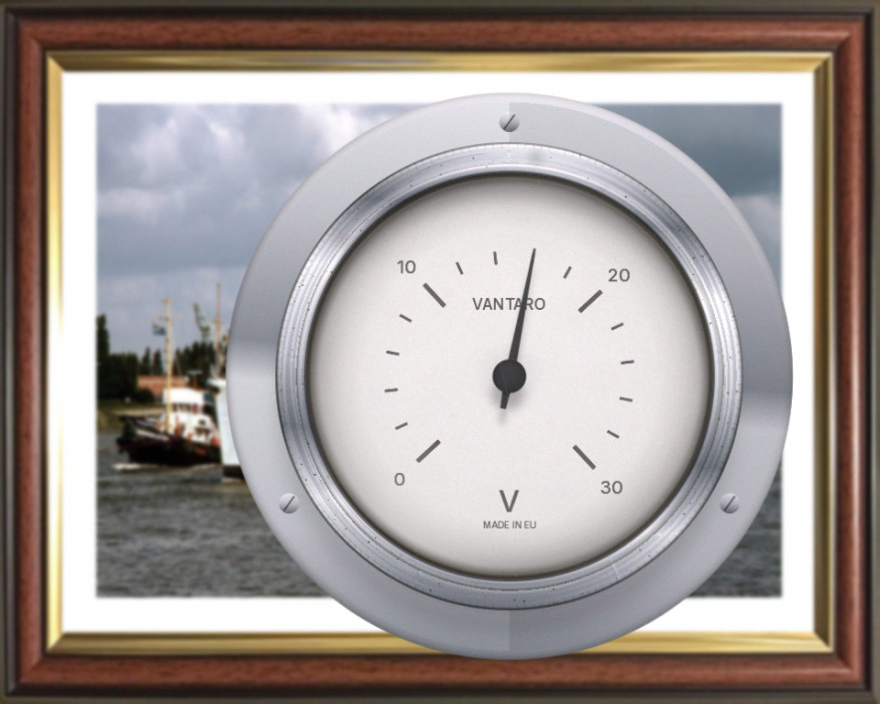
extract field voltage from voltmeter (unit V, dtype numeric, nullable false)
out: 16 V
